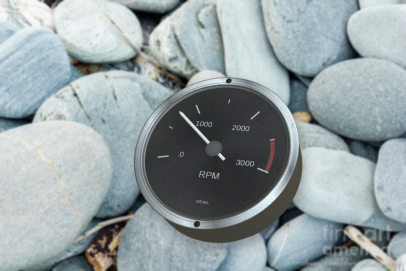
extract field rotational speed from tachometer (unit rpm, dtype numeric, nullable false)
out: 750 rpm
